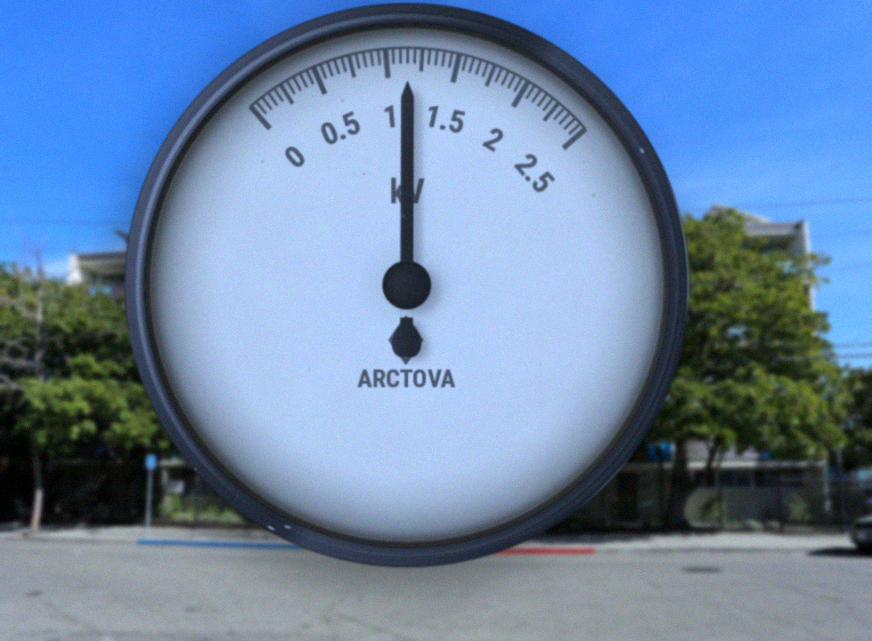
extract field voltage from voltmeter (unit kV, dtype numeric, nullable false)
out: 1.15 kV
